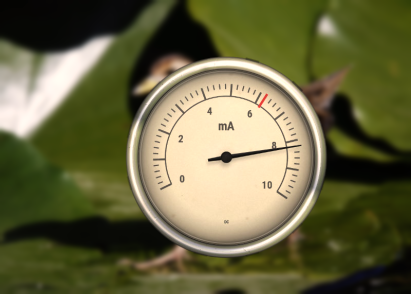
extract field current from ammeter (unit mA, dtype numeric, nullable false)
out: 8.2 mA
